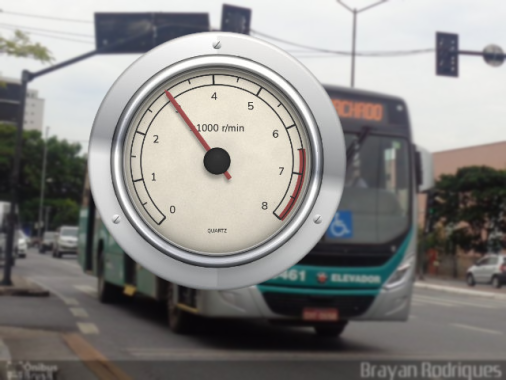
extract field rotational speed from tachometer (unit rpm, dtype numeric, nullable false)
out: 3000 rpm
